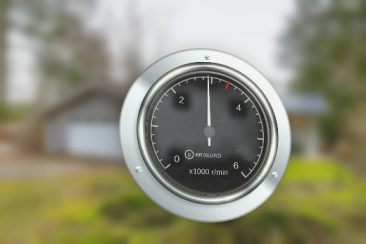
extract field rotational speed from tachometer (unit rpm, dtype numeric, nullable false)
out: 2900 rpm
